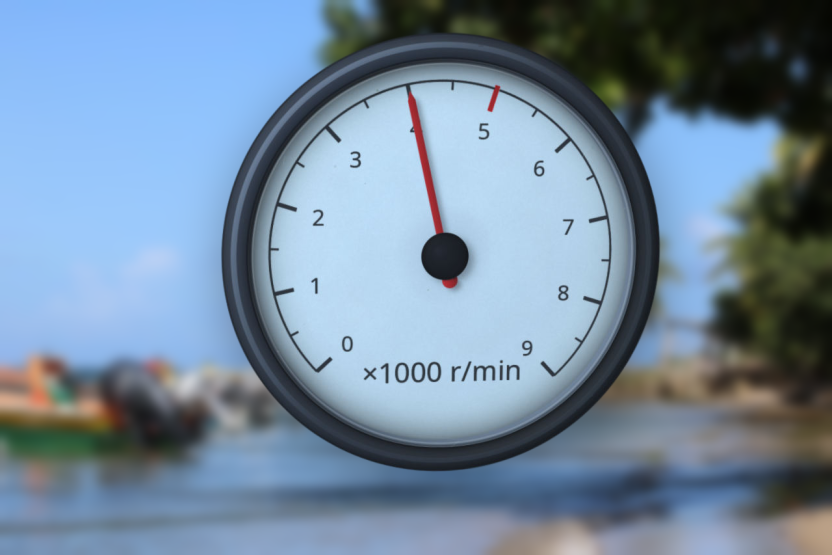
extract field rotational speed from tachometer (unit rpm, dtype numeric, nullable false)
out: 4000 rpm
